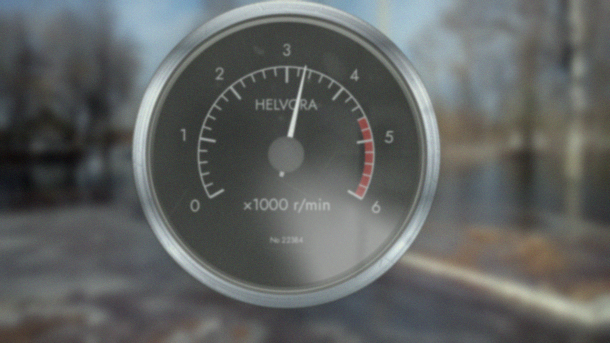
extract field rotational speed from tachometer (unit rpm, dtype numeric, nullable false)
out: 3300 rpm
